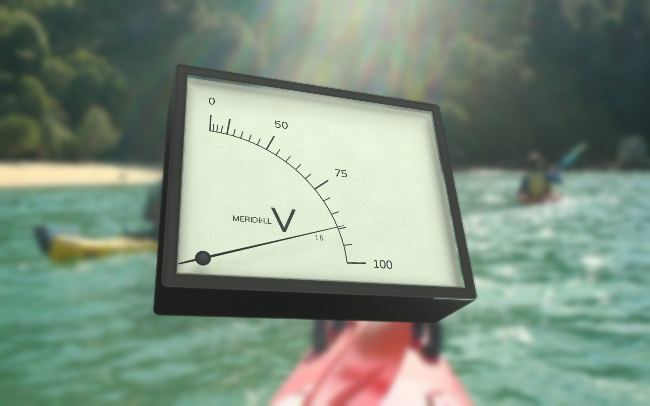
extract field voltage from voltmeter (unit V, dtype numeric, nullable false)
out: 90 V
